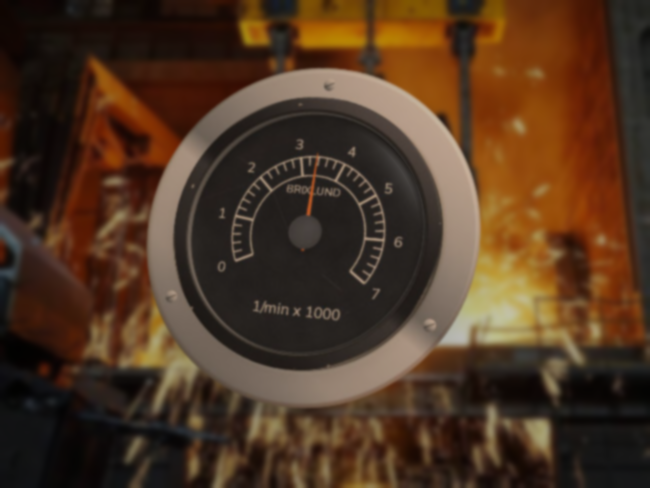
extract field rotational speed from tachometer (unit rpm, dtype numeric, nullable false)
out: 3400 rpm
